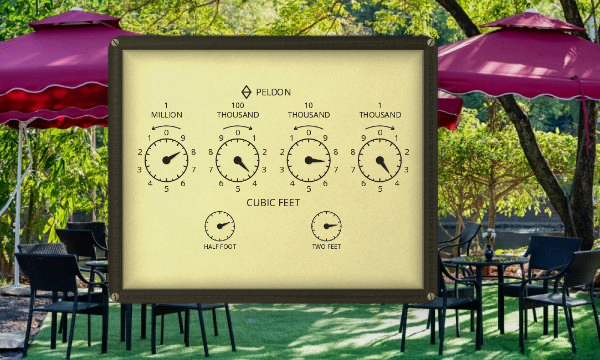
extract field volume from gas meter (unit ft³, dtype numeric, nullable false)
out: 837400 ft³
